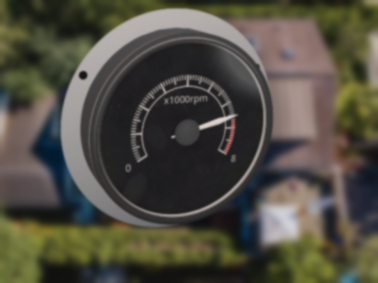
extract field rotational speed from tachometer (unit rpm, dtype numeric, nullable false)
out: 6500 rpm
